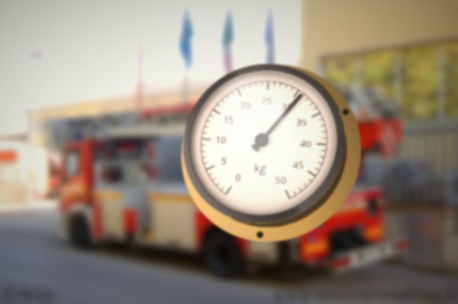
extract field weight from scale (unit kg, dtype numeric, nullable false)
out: 31 kg
